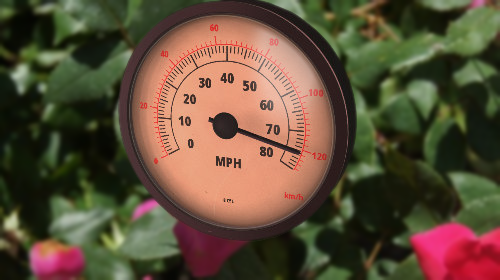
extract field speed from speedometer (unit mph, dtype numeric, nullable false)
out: 75 mph
